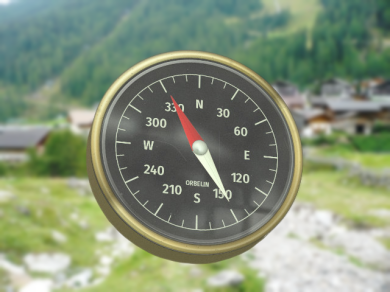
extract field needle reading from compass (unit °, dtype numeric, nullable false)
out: 330 °
